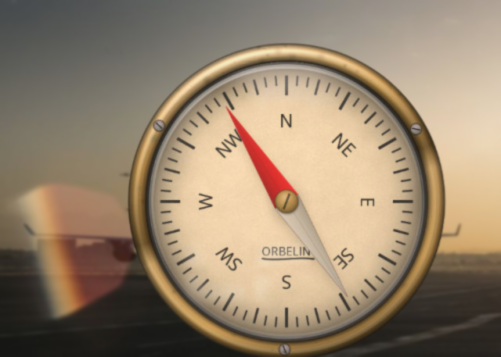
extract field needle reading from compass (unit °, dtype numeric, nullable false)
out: 327.5 °
